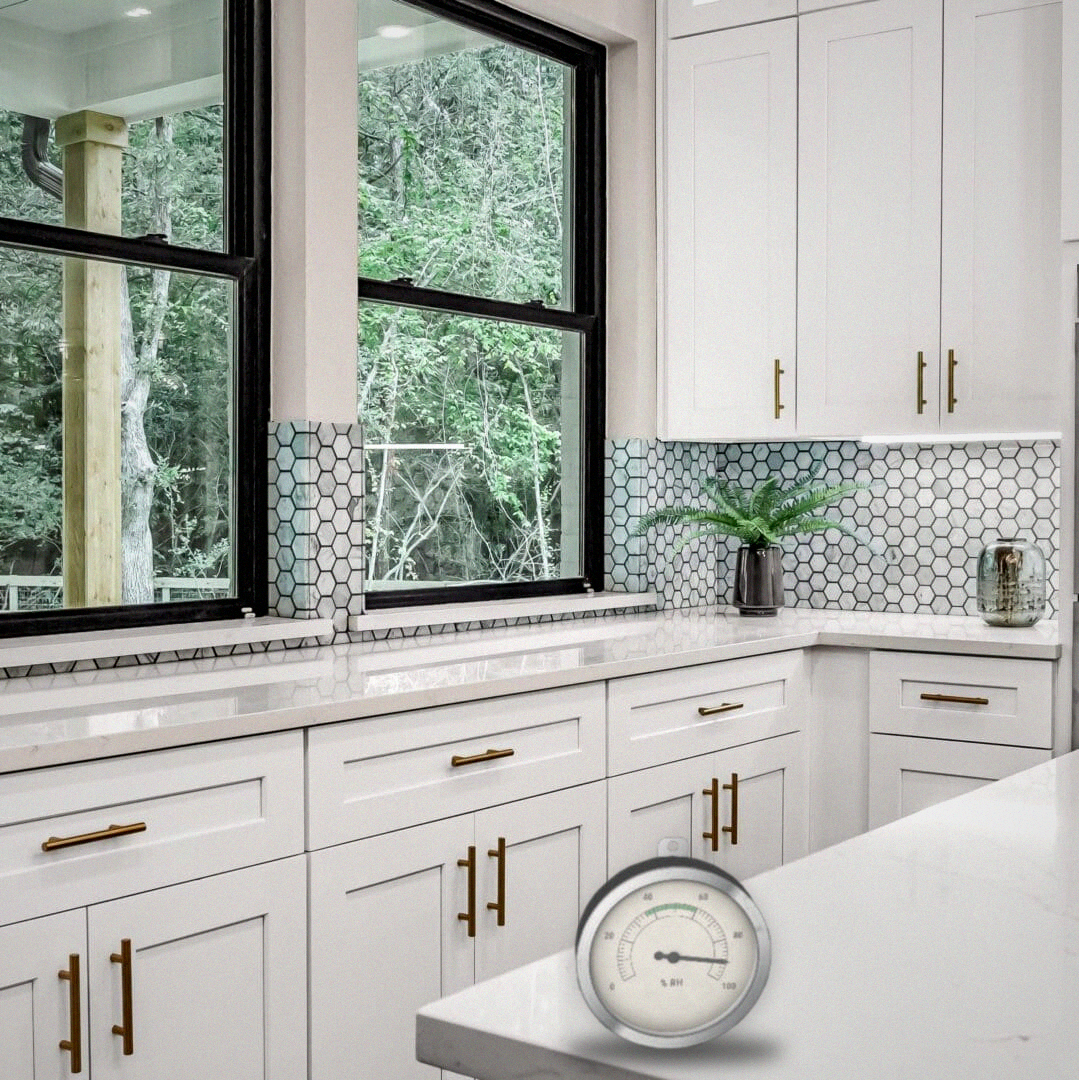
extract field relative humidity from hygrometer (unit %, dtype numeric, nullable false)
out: 90 %
